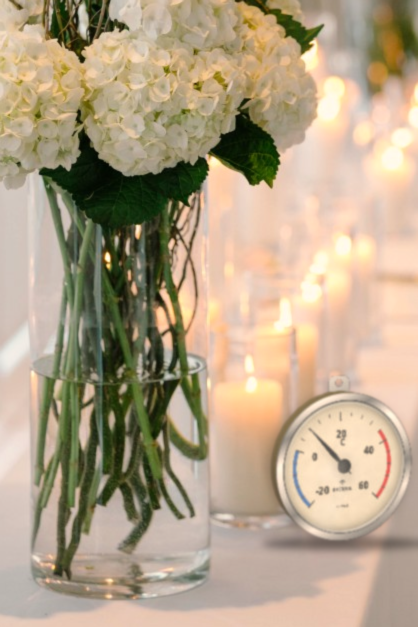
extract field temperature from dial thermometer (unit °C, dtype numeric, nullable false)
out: 8 °C
